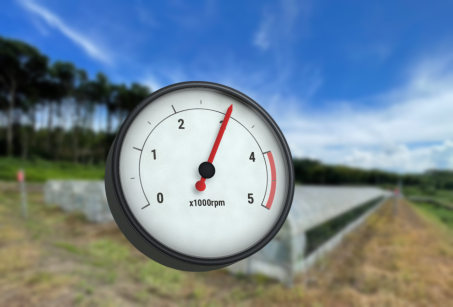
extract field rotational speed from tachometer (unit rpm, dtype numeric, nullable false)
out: 3000 rpm
